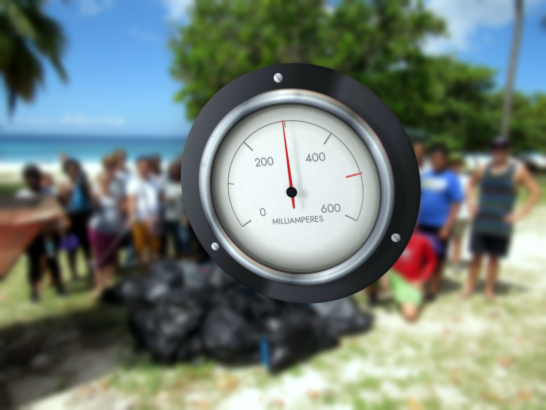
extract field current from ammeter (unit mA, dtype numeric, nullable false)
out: 300 mA
